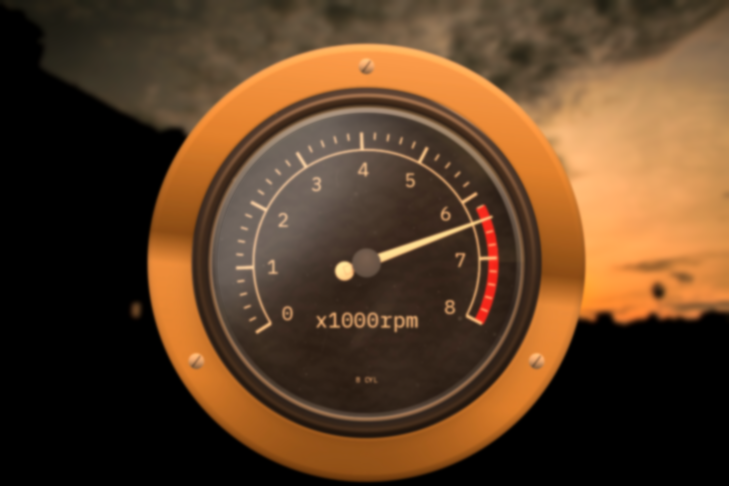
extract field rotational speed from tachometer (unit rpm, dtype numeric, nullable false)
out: 6400 rpm
